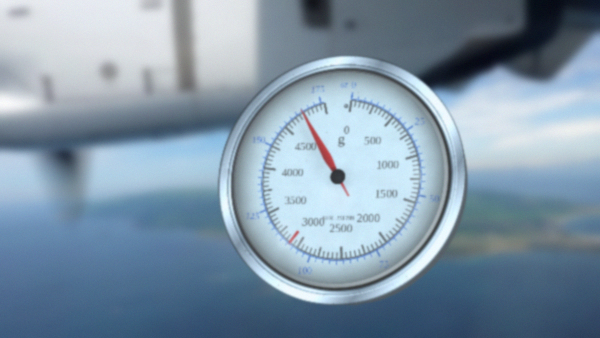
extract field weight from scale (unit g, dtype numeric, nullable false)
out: 4750 g
